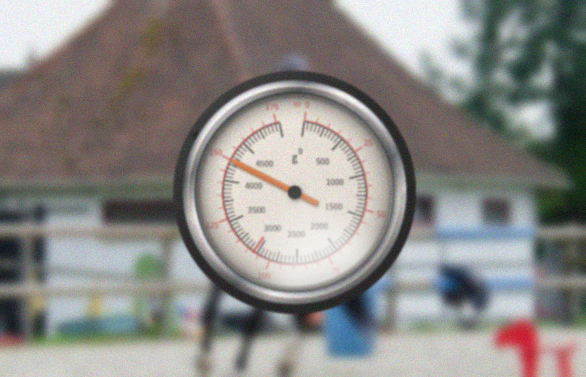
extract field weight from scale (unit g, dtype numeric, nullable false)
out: 4250 g
